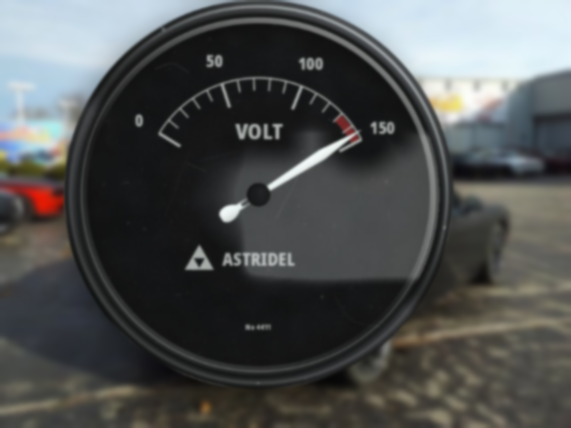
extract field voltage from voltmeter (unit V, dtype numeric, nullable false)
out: 145 V
